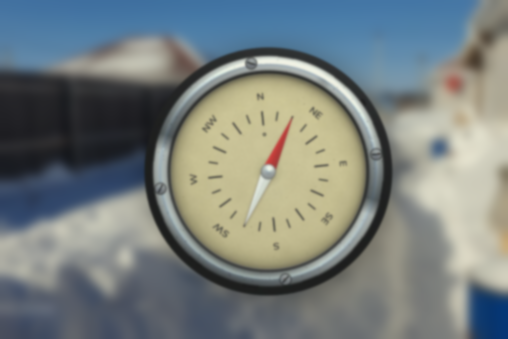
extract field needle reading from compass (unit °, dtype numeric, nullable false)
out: 30 °
